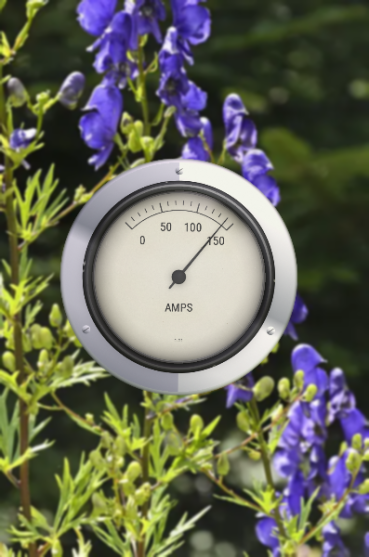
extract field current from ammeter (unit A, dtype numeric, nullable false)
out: 140 A
